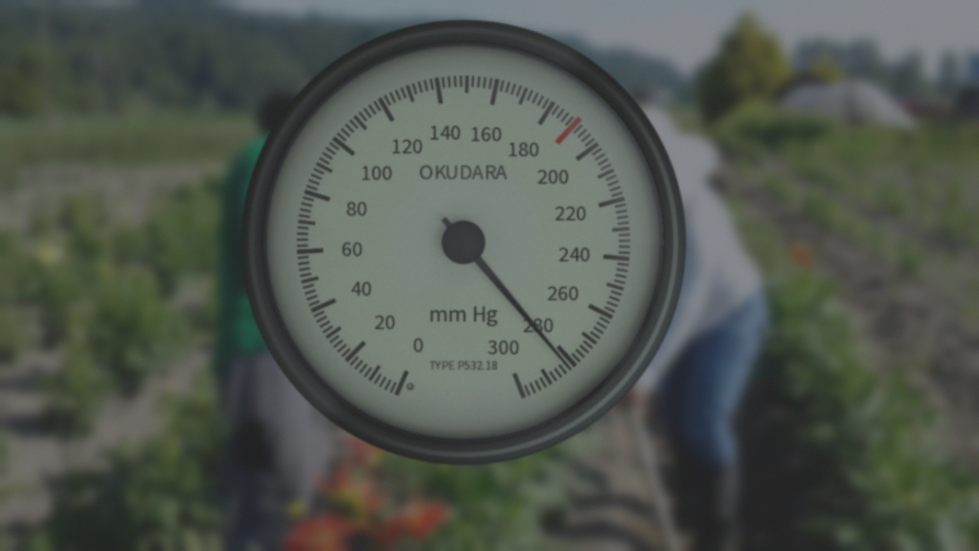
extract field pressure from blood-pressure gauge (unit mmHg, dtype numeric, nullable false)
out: 282 mmHg
